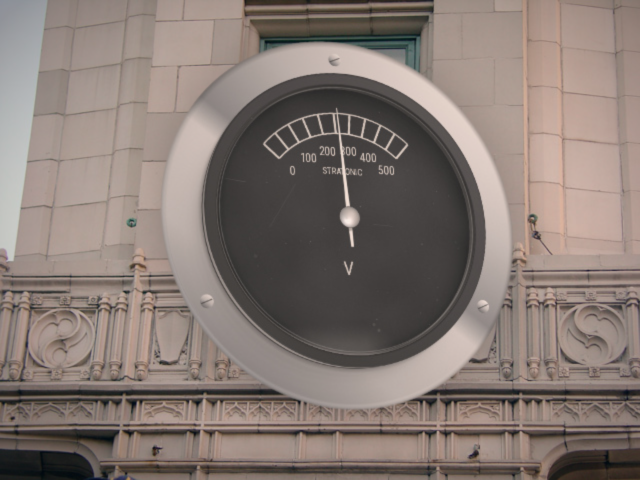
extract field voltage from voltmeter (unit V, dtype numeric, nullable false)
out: 250 V
